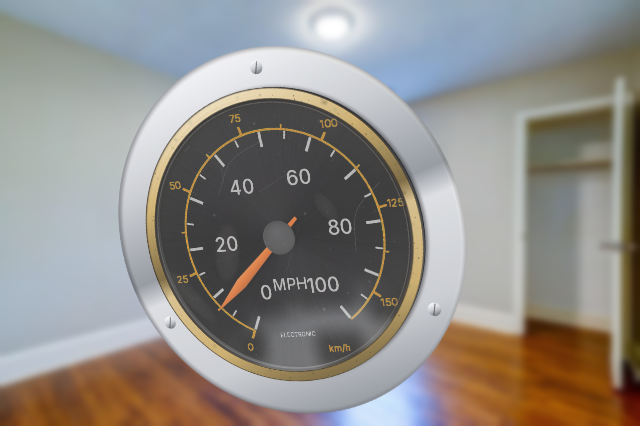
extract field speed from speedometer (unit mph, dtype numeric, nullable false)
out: 7.5 mph
